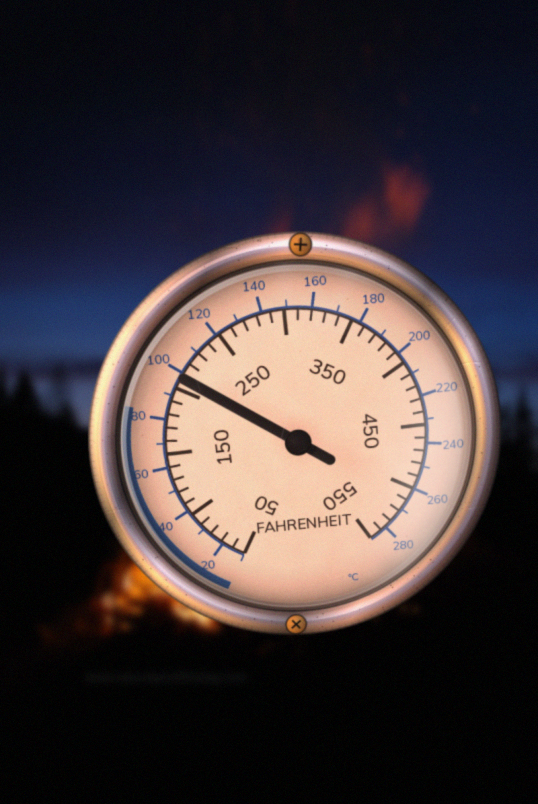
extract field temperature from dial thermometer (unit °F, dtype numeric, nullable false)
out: 210 °F
